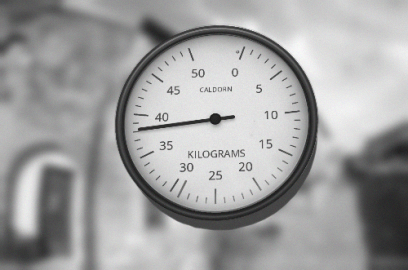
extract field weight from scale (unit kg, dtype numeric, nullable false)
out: 38 kg
